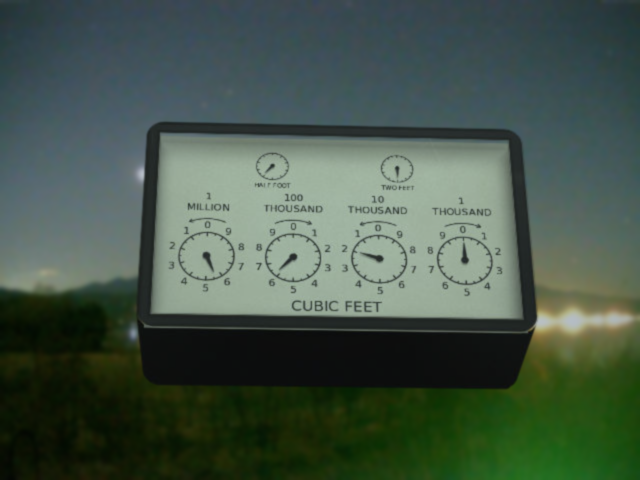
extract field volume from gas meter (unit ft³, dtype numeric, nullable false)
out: 562000 ft³
